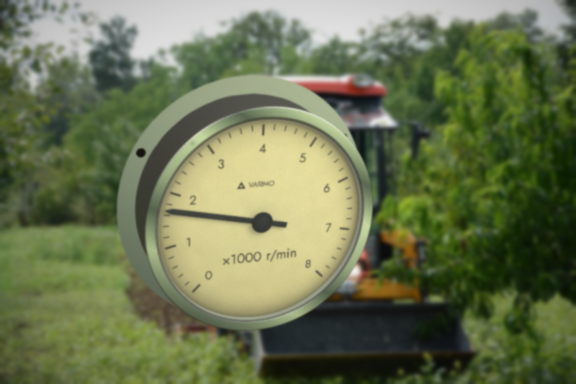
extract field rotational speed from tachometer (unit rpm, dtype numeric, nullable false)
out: 1700 rpm
